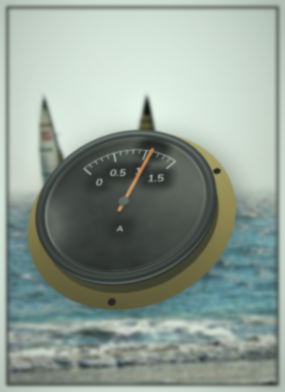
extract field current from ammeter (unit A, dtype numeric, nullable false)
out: 1.1 A
